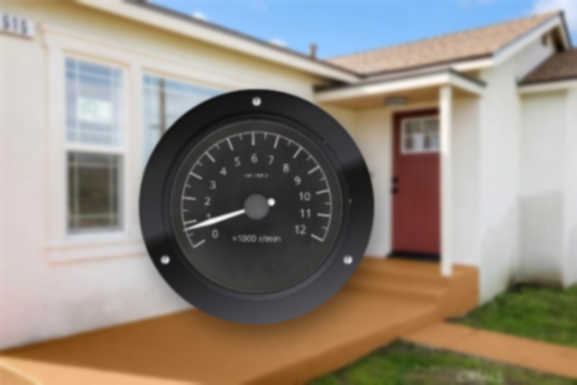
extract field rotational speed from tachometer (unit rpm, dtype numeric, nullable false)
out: 750 rpm
